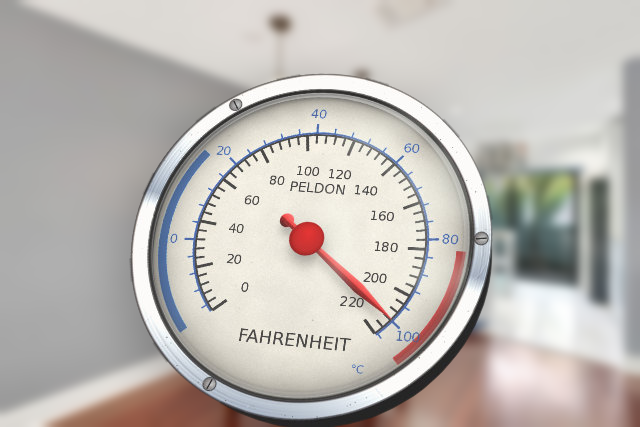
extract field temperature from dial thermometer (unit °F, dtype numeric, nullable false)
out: 212 °F
